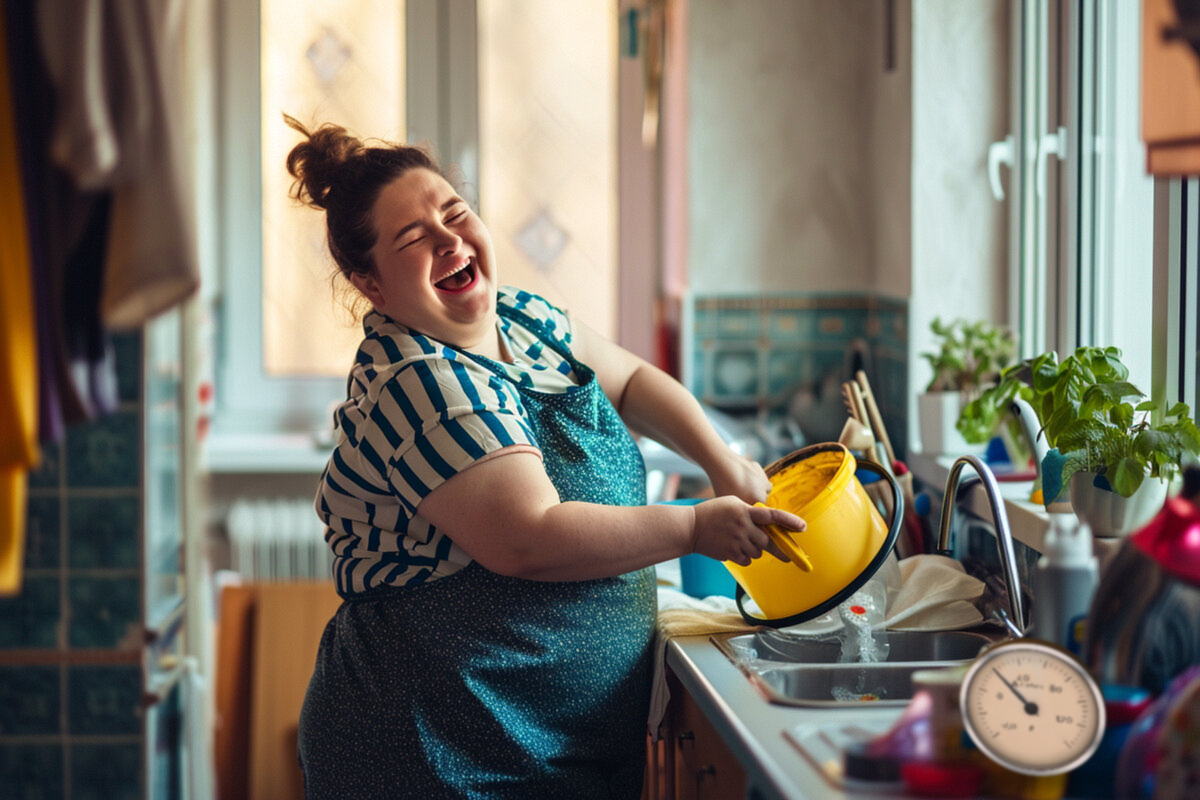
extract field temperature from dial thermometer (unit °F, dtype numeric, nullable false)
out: 20 °F
